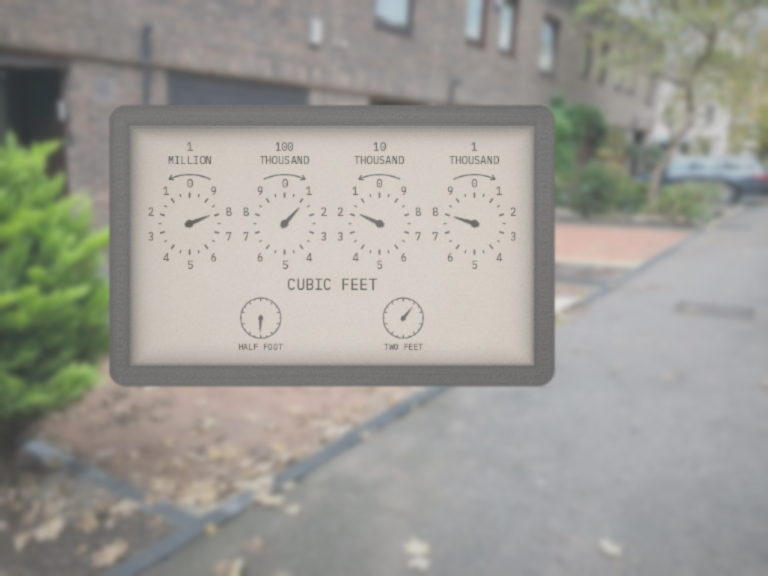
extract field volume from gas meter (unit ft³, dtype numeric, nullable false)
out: 811800 ft³
